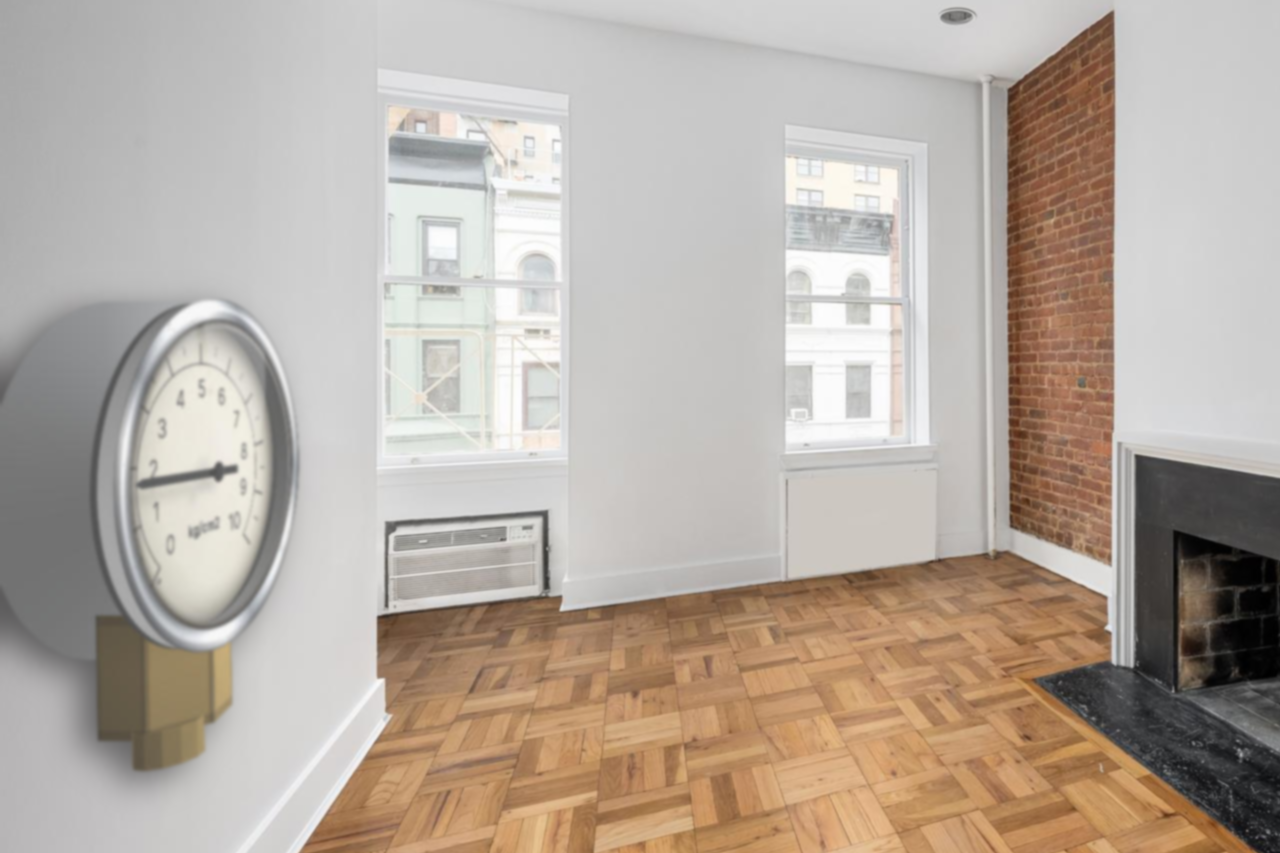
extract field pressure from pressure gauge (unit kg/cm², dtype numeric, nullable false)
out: 1.75 kg/cm²
